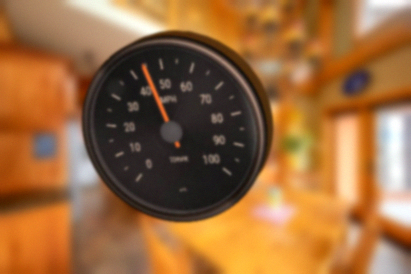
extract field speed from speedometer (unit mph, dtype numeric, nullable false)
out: 45 mph
